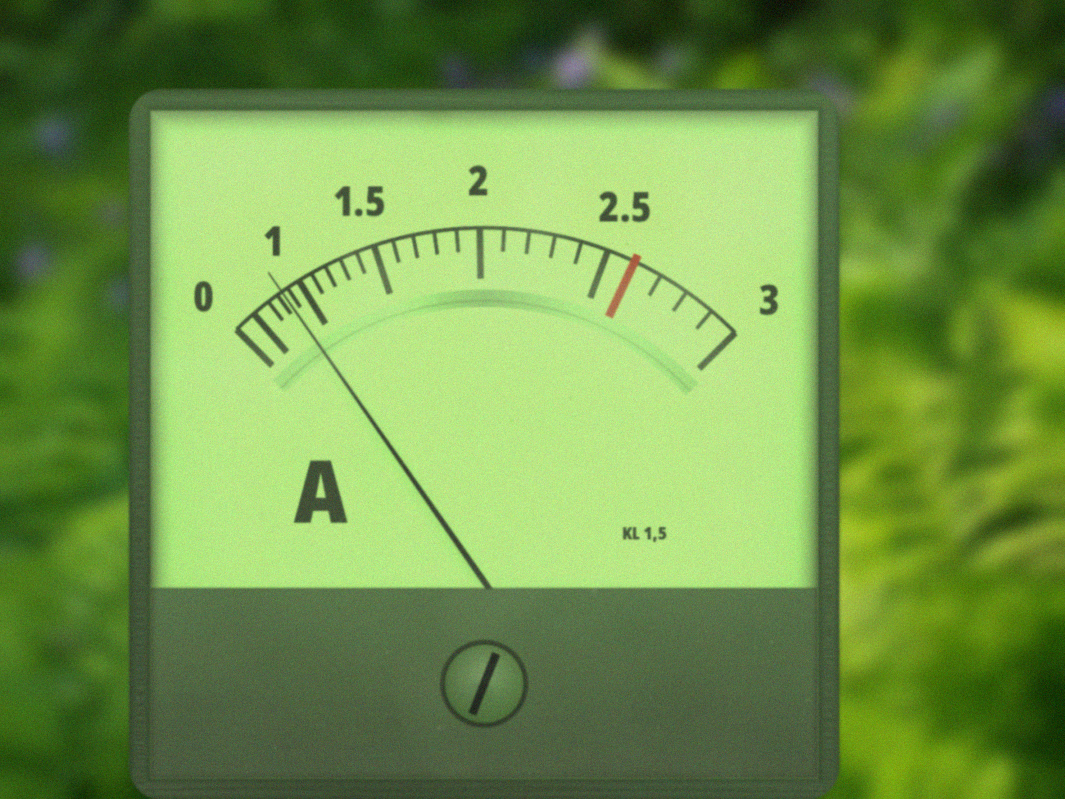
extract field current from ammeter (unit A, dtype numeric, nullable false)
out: 0.85 A
